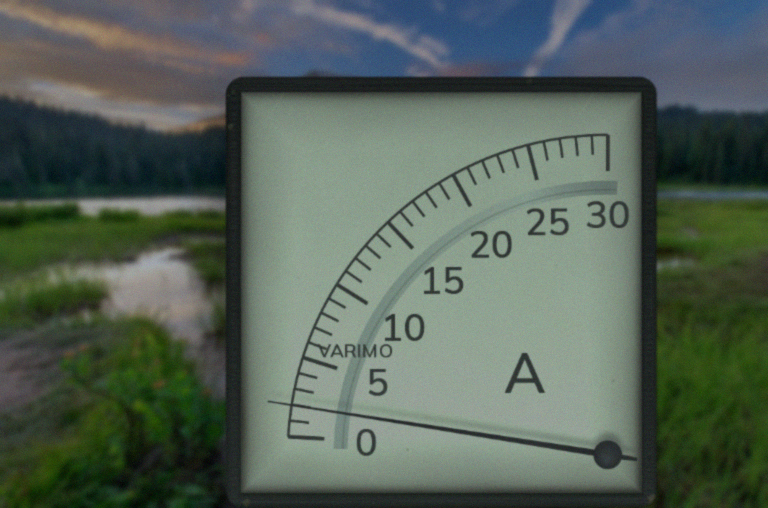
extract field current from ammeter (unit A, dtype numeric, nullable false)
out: 2 A
